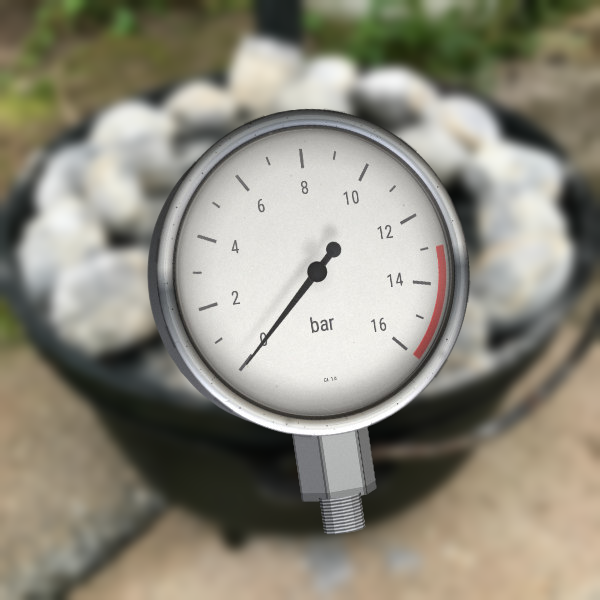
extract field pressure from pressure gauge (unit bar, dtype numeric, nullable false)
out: 0 bar
